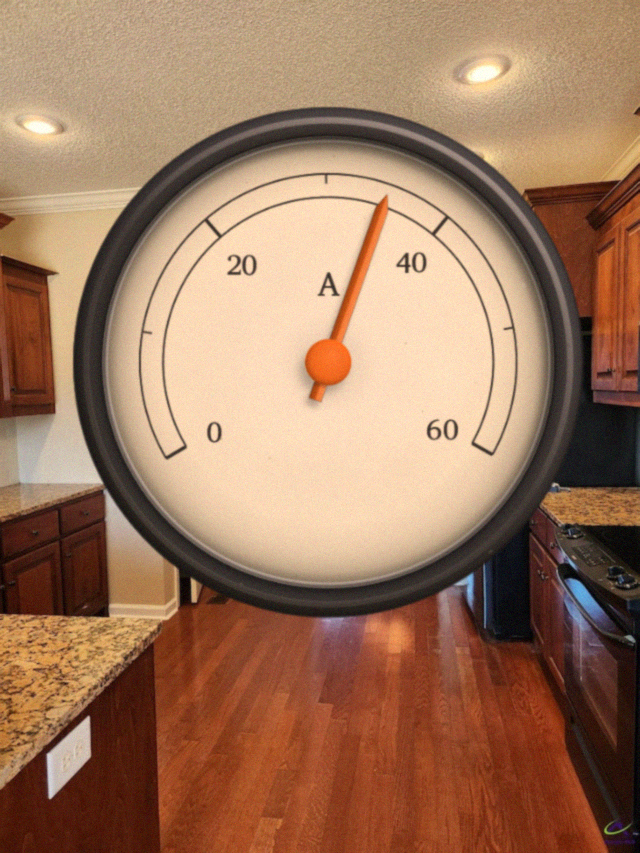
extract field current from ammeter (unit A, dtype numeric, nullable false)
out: 35 A
